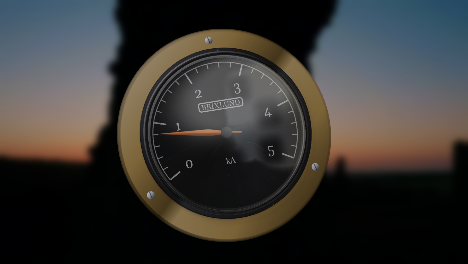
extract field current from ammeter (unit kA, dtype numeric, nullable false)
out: 0.8 kA
